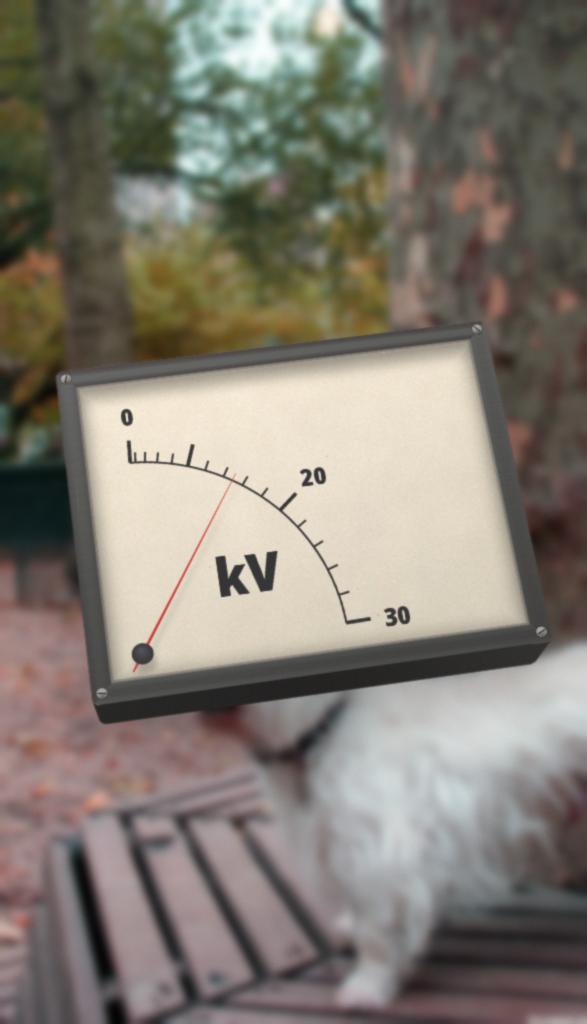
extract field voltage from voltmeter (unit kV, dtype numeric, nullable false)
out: 15 kV
